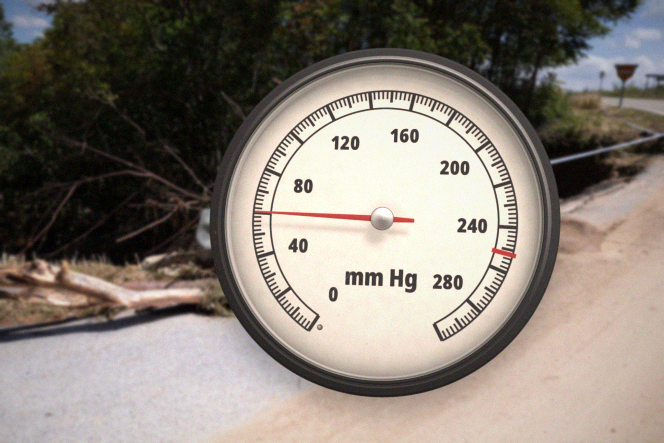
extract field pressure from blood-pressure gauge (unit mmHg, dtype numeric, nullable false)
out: 60 mmHg
